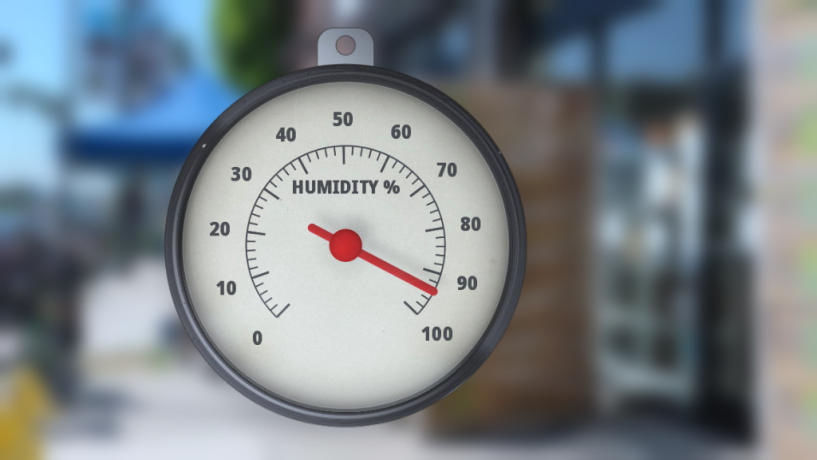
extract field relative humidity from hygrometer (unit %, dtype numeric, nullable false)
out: 94 %
